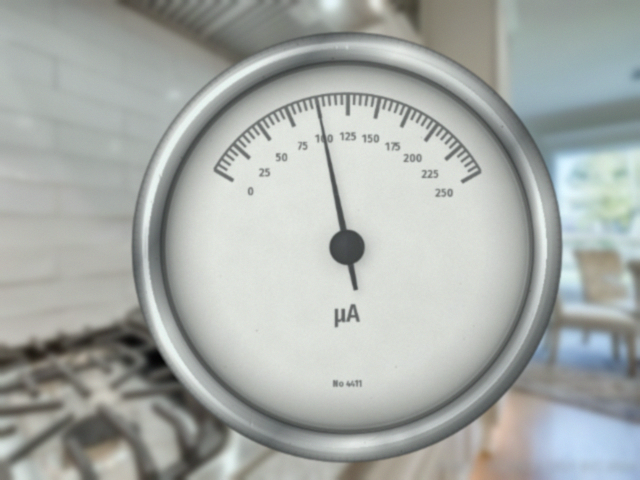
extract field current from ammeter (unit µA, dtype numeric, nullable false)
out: 100 µA
